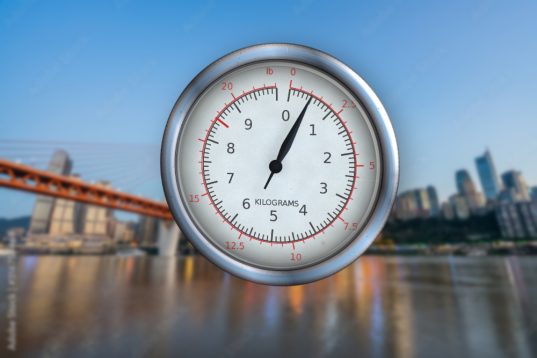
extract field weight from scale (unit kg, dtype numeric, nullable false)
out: 0.5 kg
